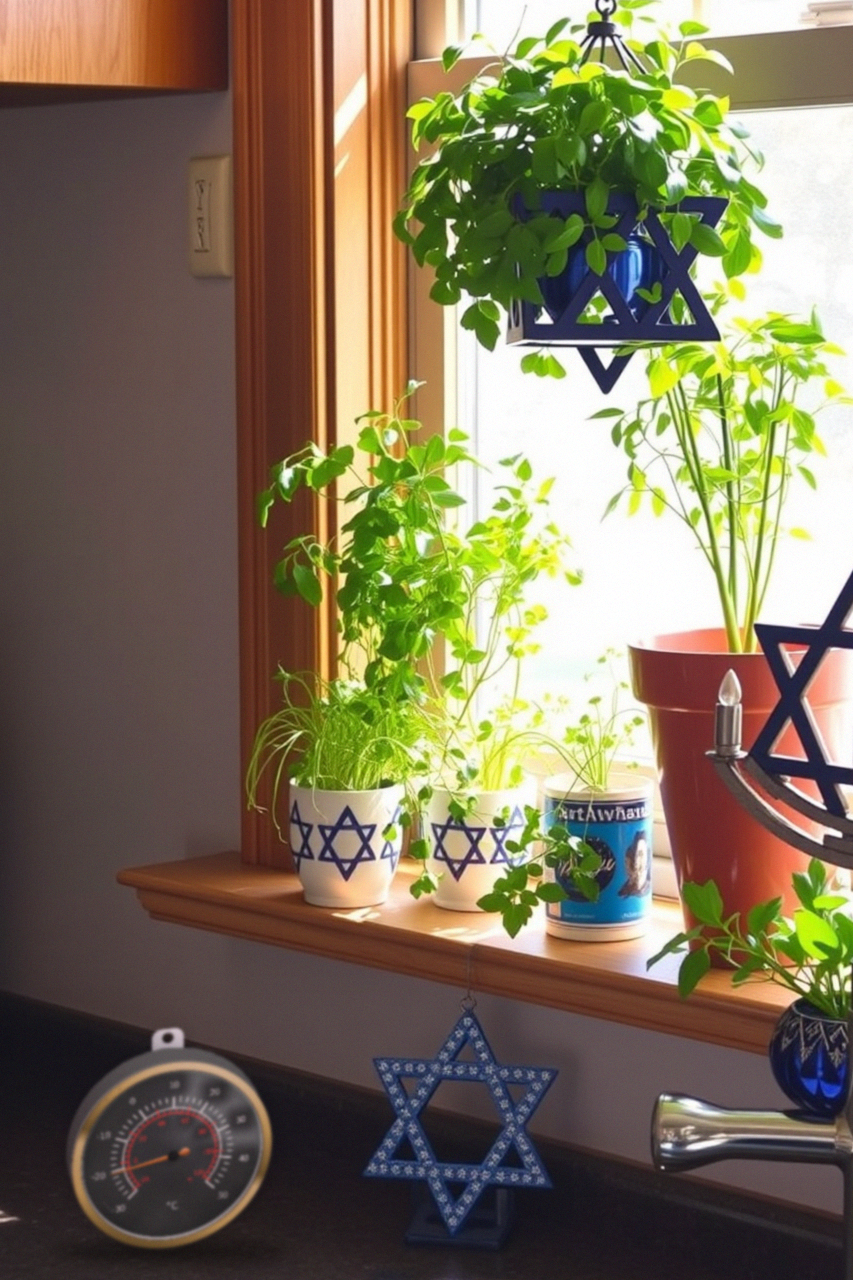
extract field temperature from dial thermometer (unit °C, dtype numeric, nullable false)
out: -20 °C
